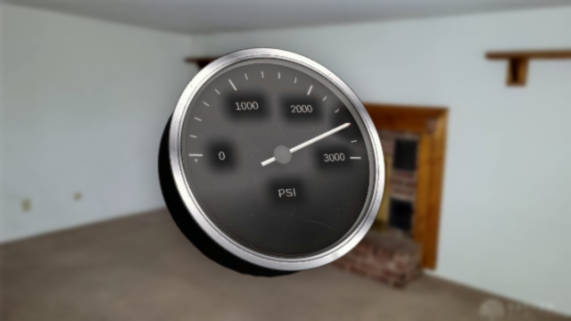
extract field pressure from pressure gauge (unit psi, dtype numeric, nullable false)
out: 2600 psi
